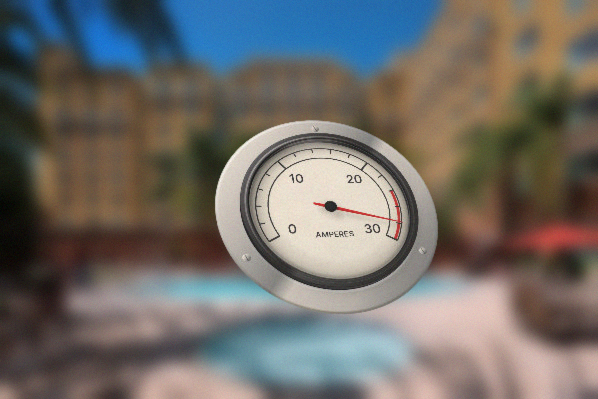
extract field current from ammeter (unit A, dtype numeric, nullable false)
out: 28 A
